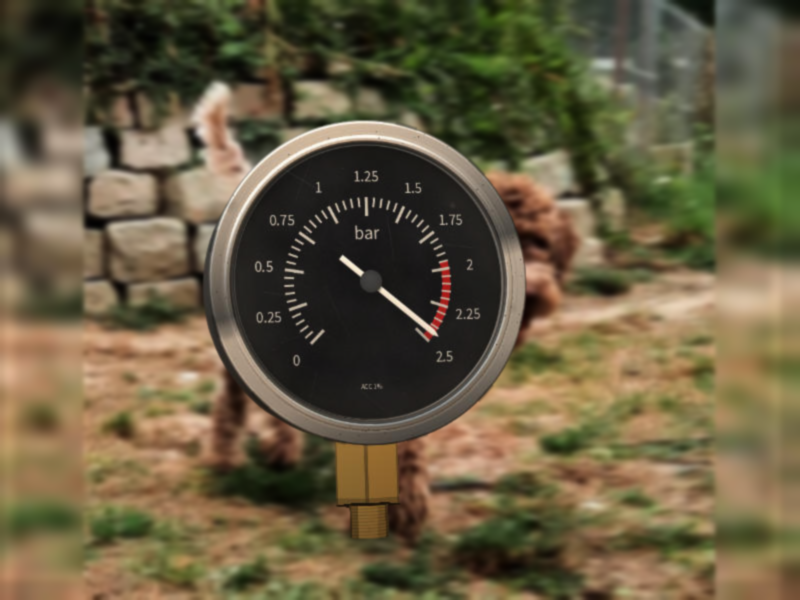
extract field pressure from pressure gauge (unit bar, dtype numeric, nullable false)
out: 2.45 bar
